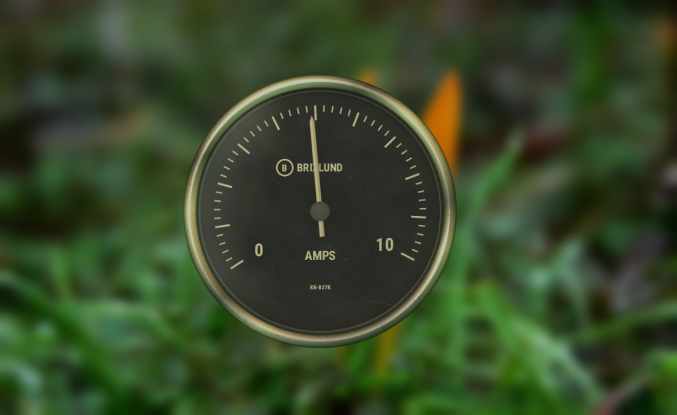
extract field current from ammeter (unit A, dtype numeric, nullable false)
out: 4.9 A
